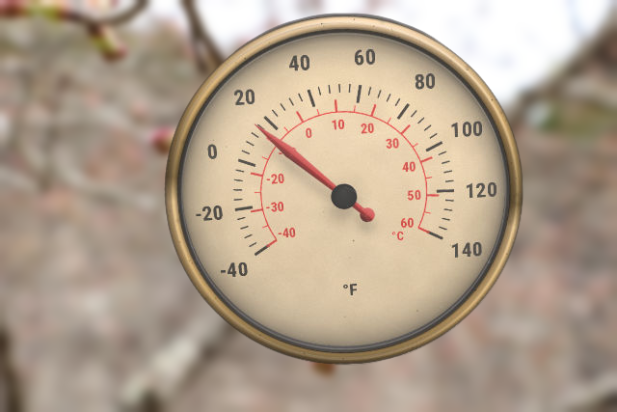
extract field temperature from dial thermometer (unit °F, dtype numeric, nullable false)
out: 16 °F
